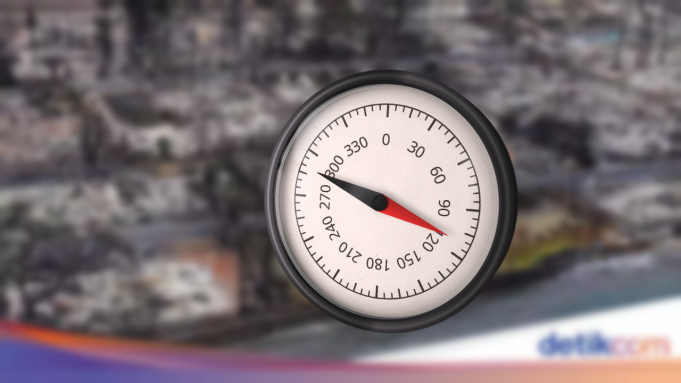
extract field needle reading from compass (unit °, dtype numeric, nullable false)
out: 110 °
